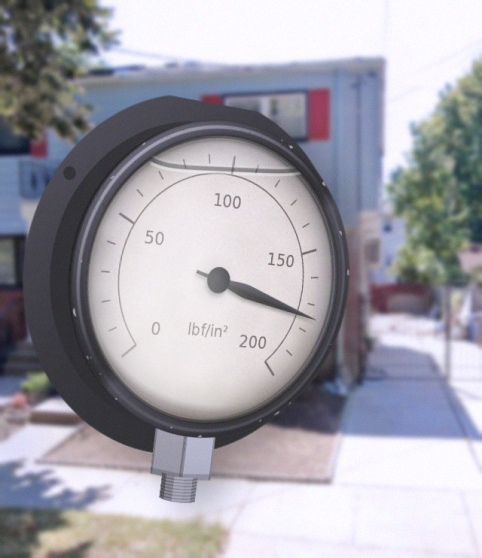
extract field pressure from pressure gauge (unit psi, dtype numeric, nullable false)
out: 175 psi
